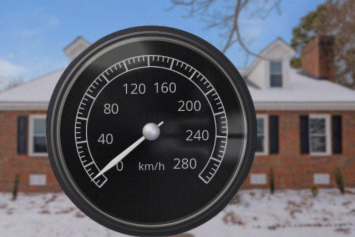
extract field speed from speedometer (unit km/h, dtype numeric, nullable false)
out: 8 km/h
